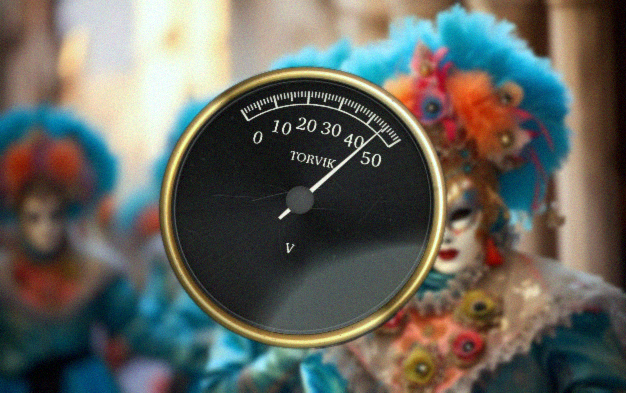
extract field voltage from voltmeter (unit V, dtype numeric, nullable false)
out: 45 V
